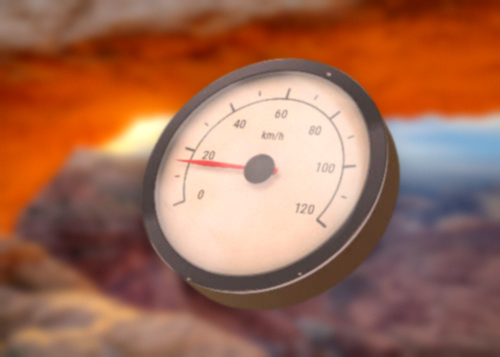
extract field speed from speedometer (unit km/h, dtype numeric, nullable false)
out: 15 km/h
